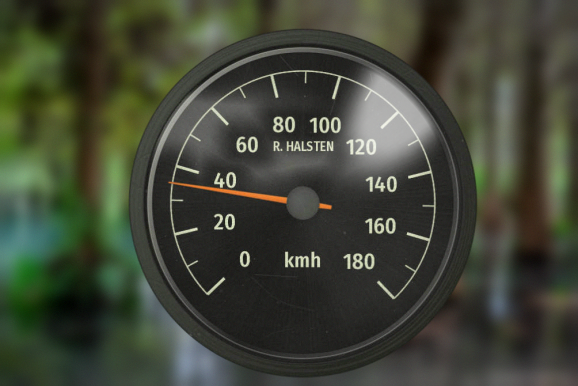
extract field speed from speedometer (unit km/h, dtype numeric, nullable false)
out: 35 km/h
